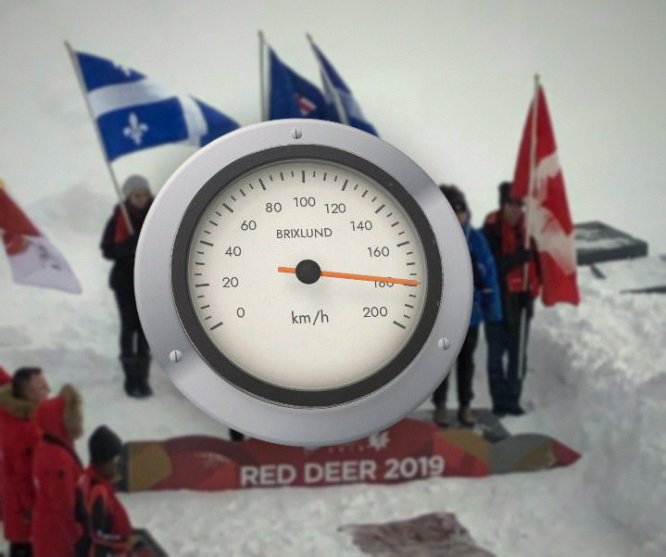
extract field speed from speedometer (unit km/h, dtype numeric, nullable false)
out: 180 km/h
